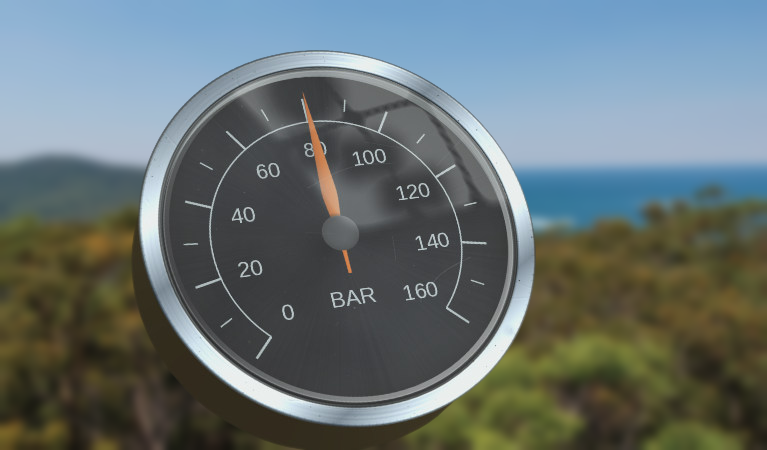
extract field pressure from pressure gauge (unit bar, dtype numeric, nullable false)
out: 80 bar
